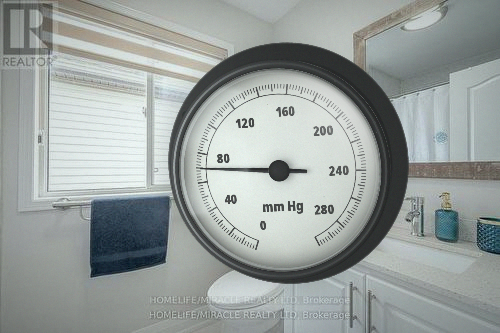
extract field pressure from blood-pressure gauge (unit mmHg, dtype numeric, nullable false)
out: 70 mmHg
